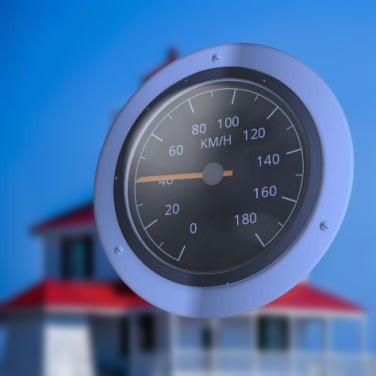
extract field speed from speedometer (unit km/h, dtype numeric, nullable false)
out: 40 km/h
